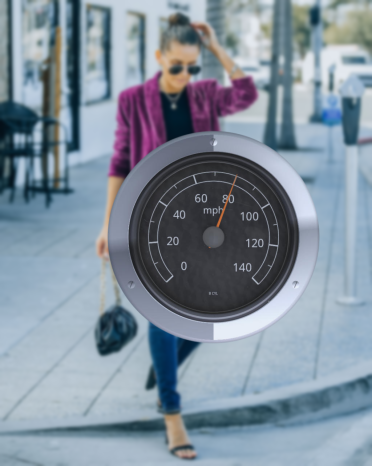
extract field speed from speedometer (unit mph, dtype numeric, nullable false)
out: 80 mph
